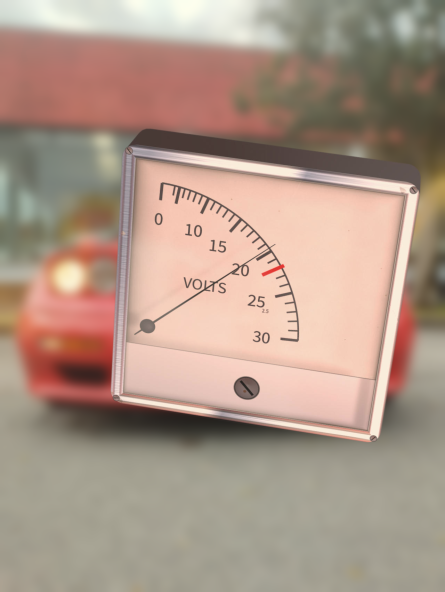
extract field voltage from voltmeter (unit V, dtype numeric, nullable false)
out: 19.5 V
